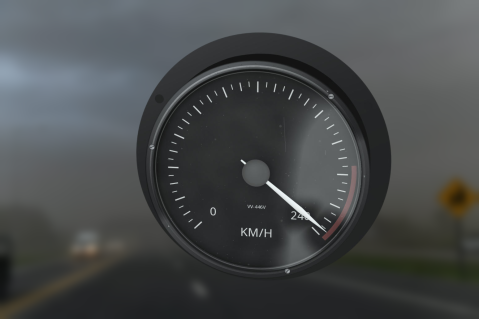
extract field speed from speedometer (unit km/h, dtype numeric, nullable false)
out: 235 km/h
